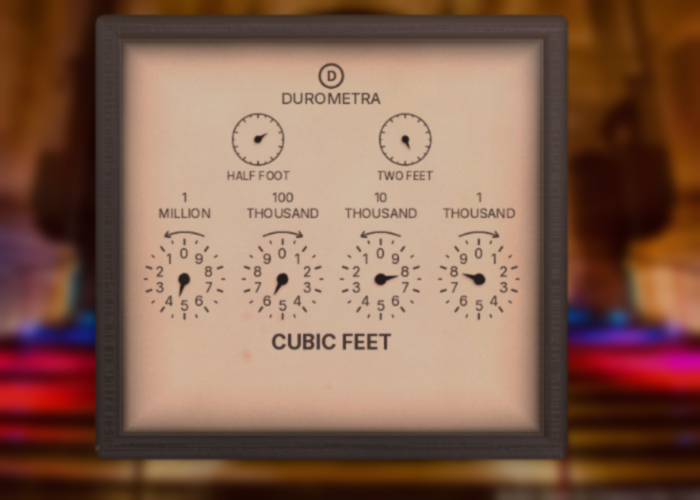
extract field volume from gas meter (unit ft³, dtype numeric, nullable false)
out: 457800 ft³
